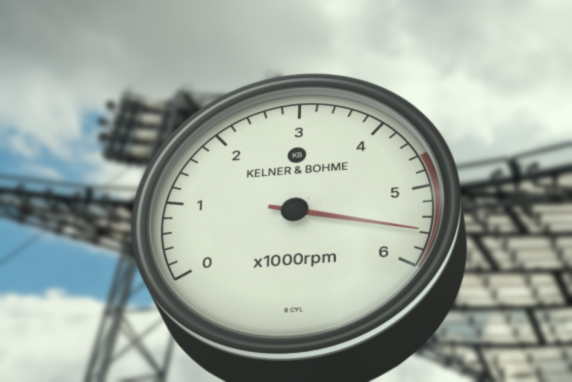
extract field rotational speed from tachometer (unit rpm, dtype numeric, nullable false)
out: 5600 rpm
